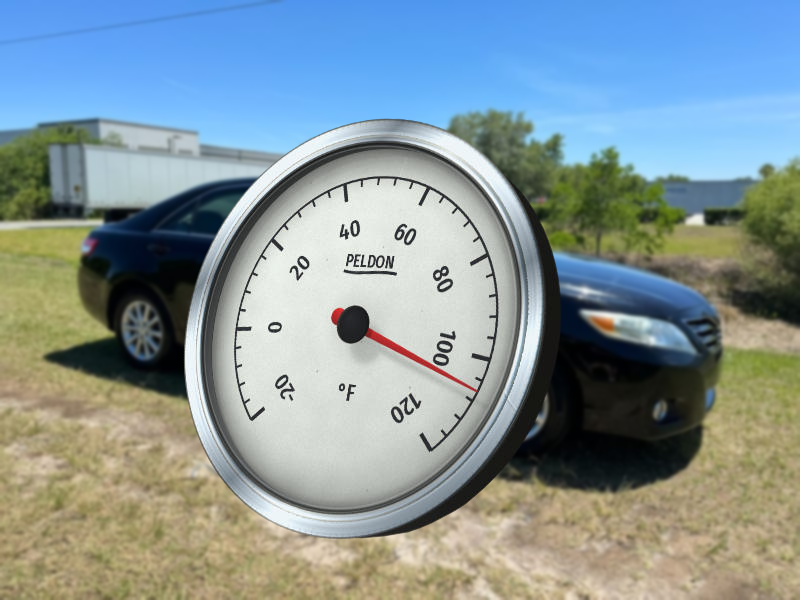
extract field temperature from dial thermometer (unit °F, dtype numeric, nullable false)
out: 106 °F
